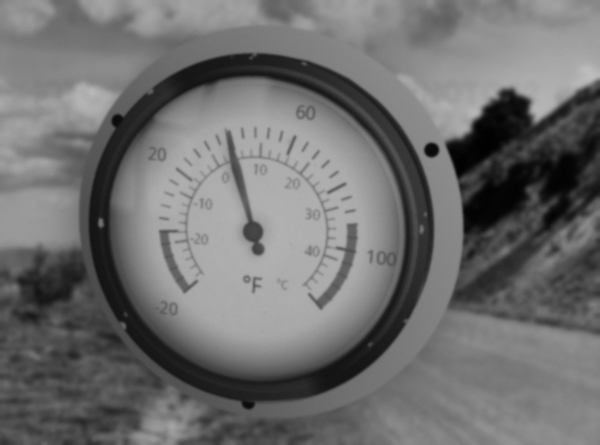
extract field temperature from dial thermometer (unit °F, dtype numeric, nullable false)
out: 40 °F
